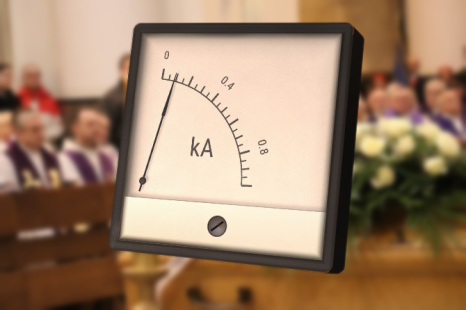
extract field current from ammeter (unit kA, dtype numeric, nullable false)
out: 0.1 kA
